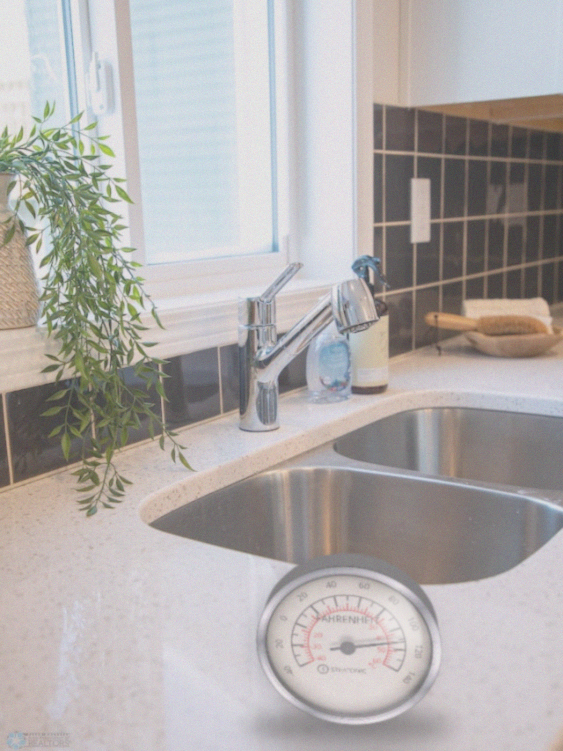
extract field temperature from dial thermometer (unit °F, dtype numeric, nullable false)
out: 110 °F
